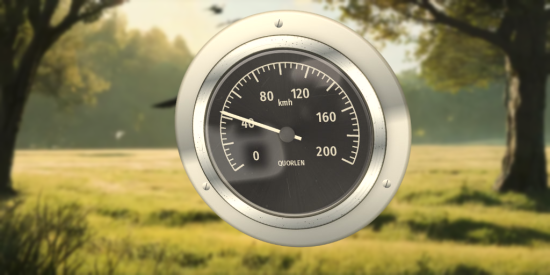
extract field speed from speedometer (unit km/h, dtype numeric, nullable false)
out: 44 km/h
